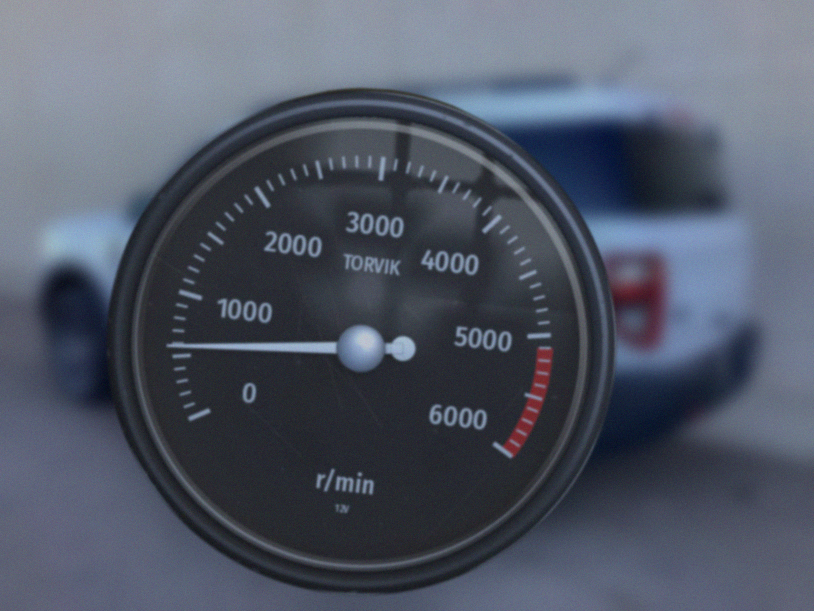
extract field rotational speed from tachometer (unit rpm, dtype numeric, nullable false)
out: 600 rpm
